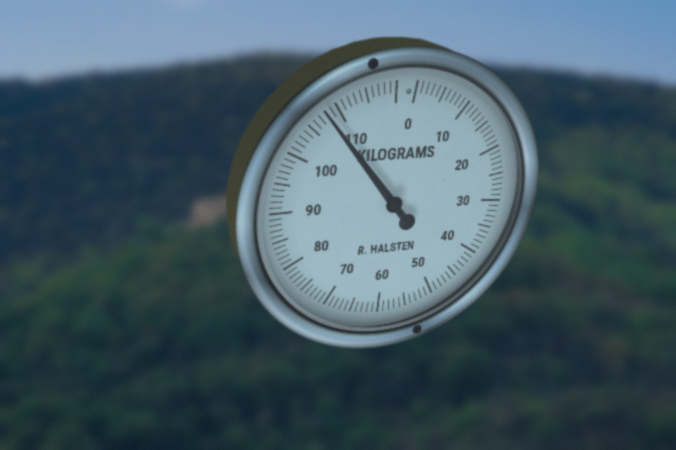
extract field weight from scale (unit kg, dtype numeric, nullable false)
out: 108 kg
